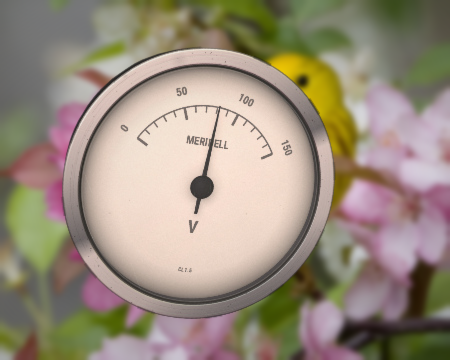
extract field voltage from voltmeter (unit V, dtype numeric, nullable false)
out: 80 V
